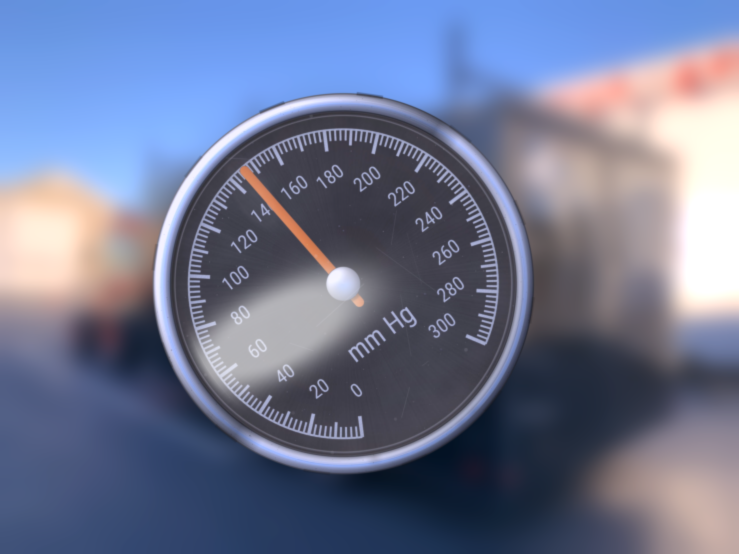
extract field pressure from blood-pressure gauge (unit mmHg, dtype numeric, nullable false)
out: 146 mmHg
